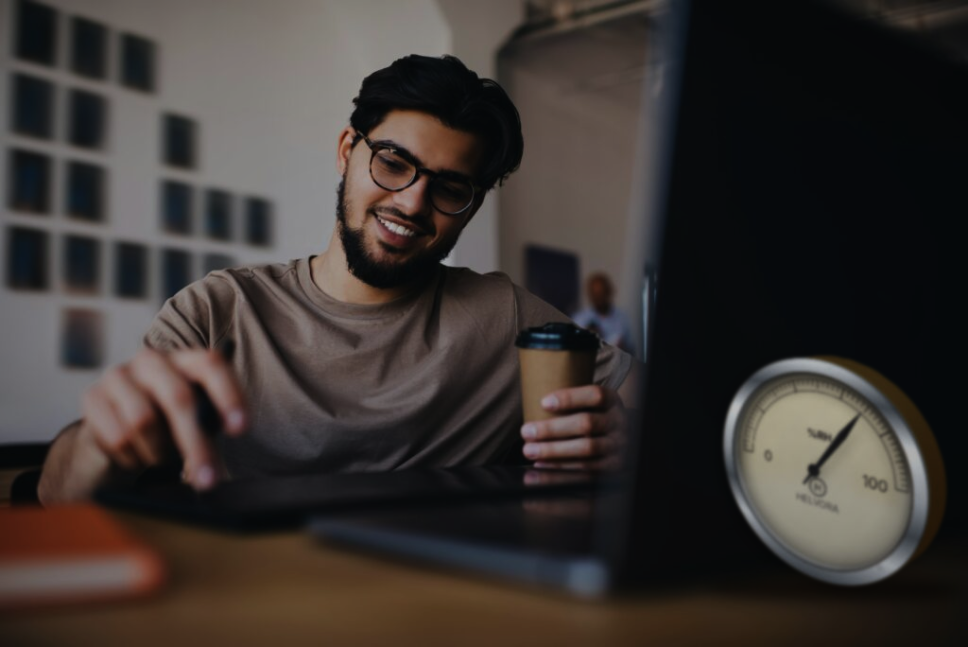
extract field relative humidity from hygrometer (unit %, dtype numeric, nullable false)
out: 70 %
